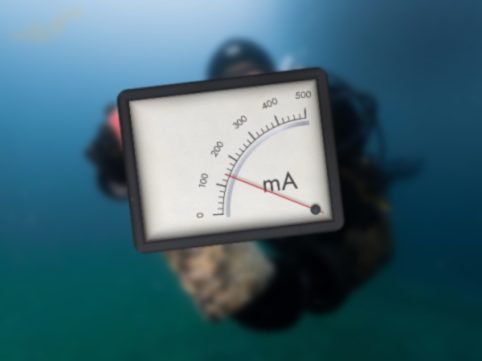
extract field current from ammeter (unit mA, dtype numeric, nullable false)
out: 140 mA
